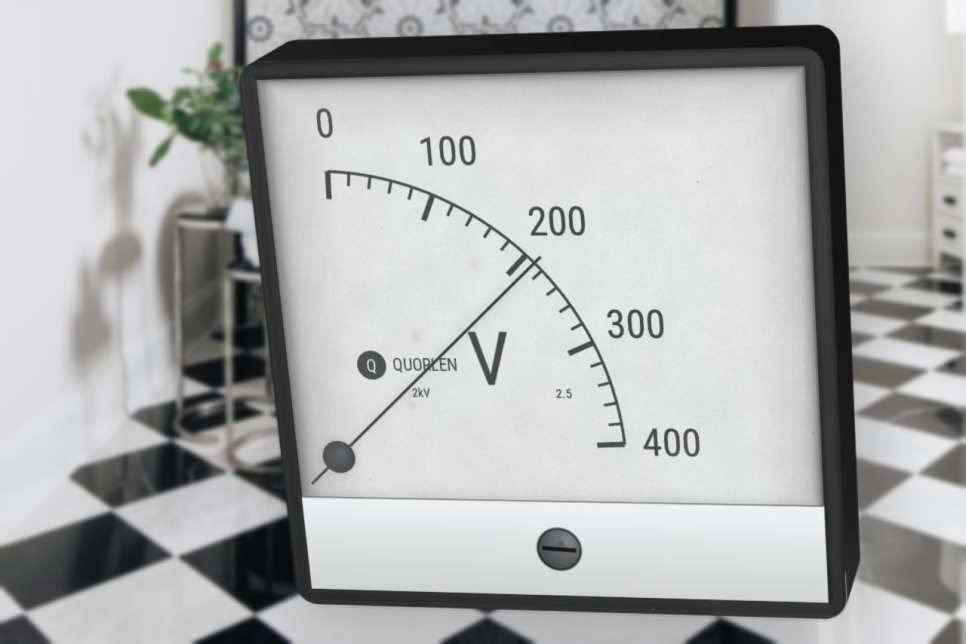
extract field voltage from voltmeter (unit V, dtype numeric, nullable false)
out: 210 V
